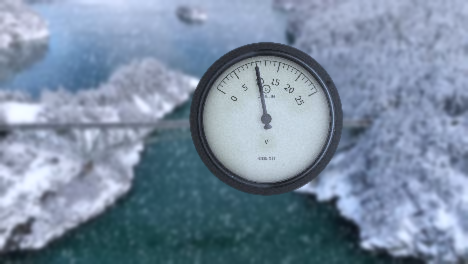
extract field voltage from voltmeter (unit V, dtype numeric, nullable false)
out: 10 V
